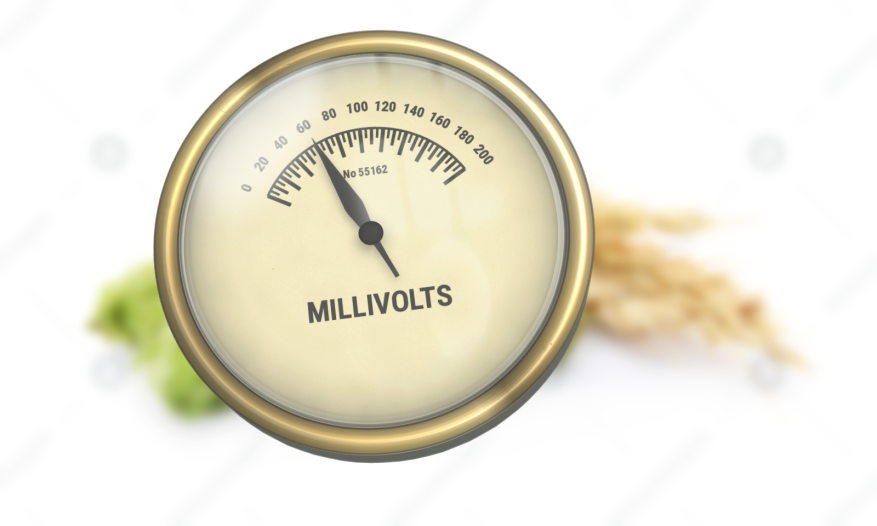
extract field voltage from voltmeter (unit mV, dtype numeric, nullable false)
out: 60 mV
